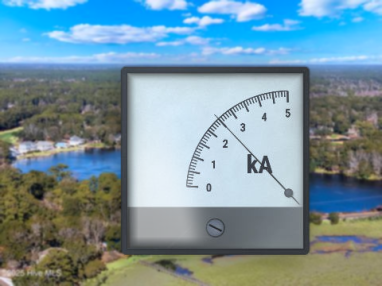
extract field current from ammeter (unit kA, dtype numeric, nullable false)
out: 2.5 kA
